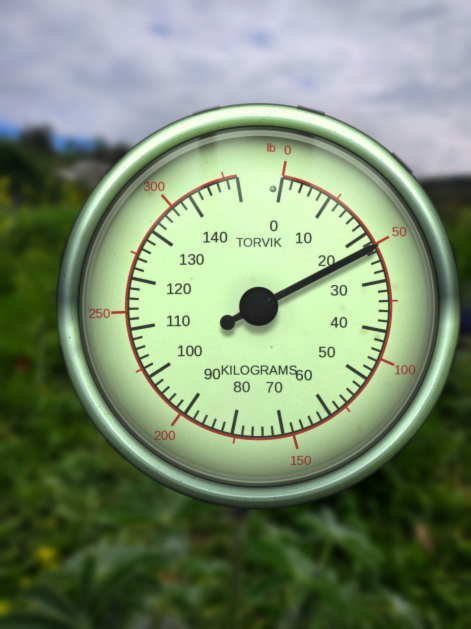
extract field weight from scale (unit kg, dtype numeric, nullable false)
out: 23 kg
